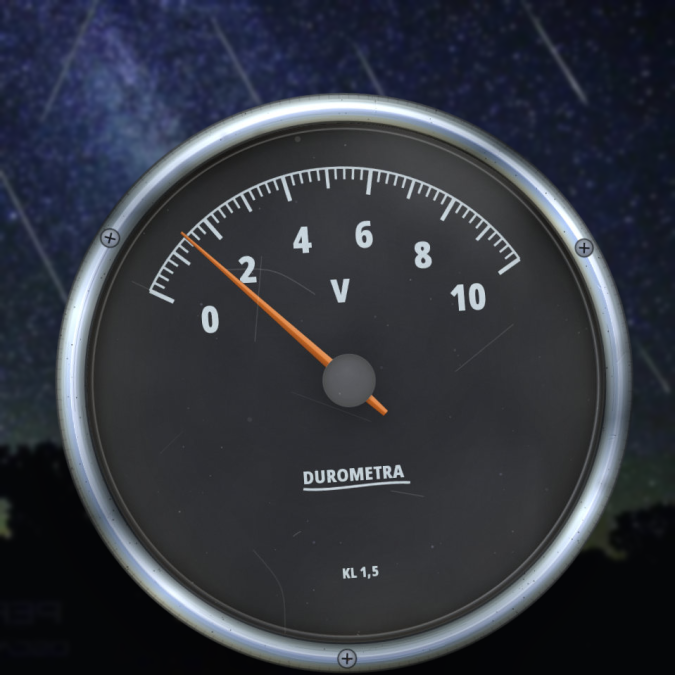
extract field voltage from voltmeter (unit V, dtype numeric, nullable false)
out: 1.4 V
